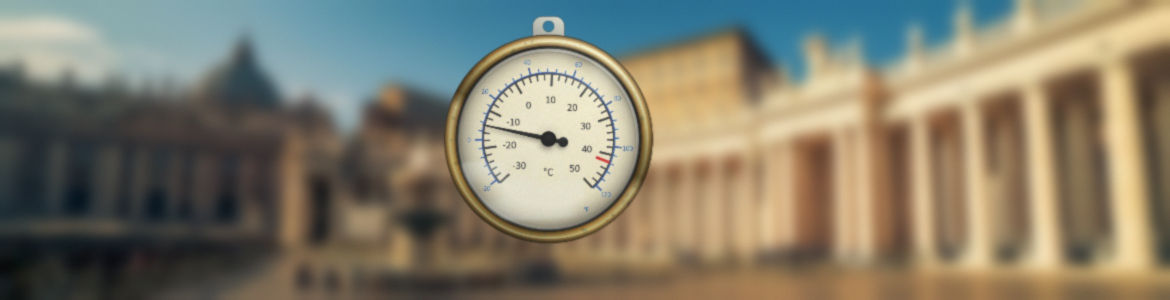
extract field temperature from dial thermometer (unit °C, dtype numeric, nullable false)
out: -14 °C
